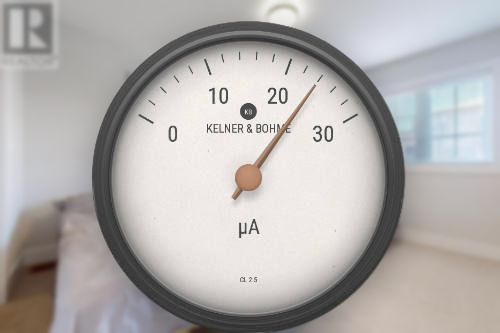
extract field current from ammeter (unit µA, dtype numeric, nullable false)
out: 24 µA
